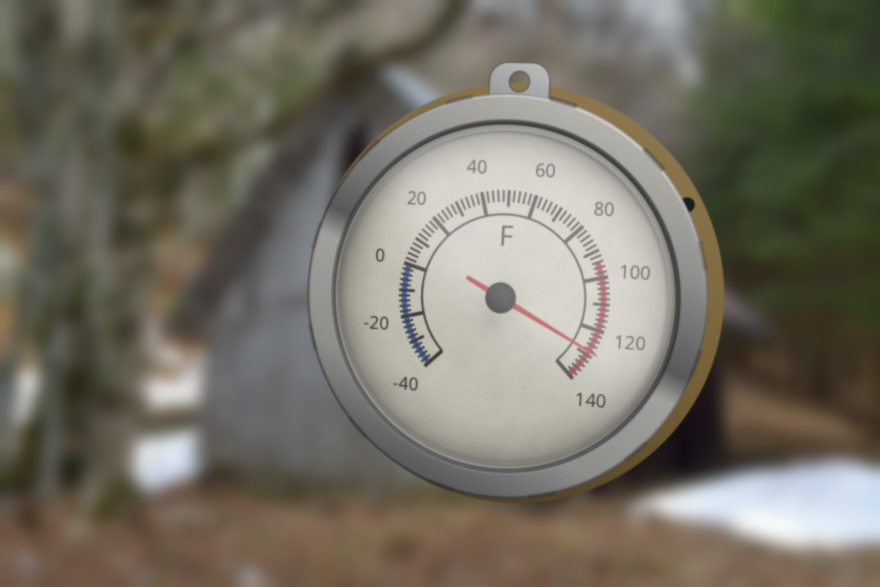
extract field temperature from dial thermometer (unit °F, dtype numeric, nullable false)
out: 128 °F
